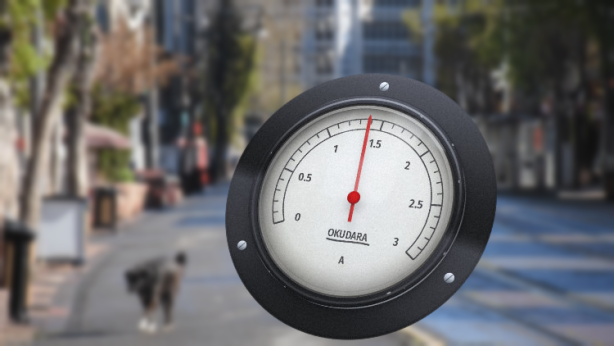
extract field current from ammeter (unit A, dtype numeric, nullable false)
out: 1.4 A
